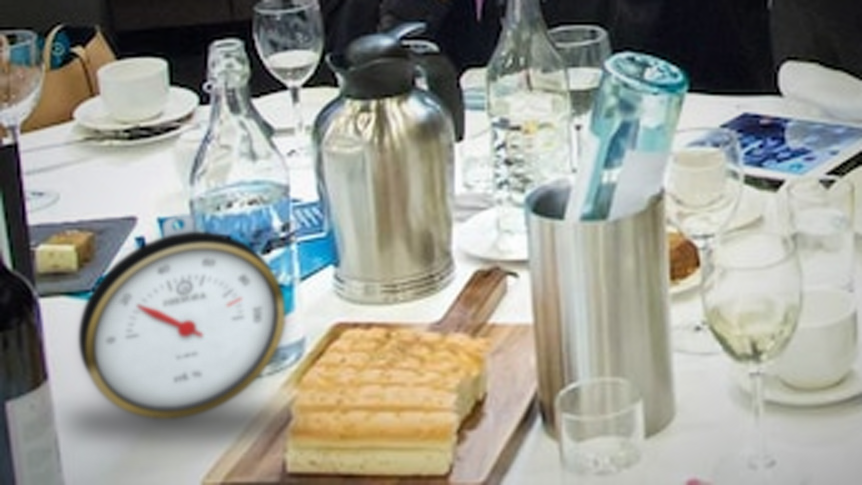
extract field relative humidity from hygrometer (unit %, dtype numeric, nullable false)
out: 20 %
